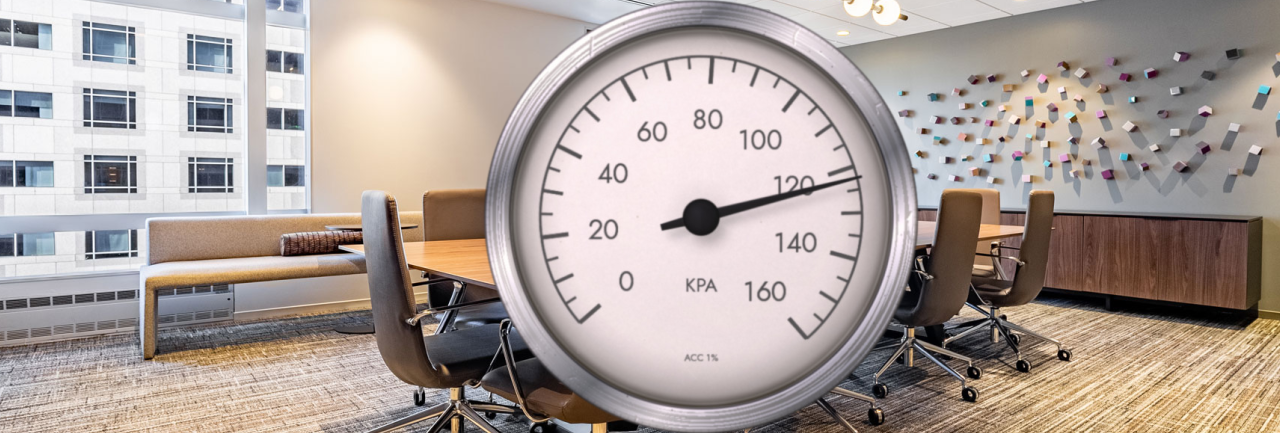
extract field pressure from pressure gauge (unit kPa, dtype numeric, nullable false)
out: 122.5 kPa
